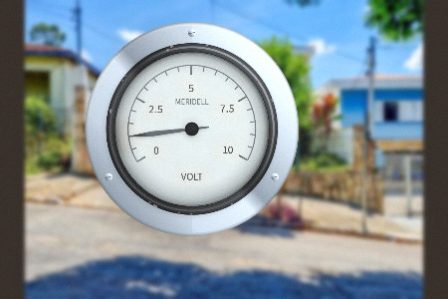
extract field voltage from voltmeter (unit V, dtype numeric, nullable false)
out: 1 V
